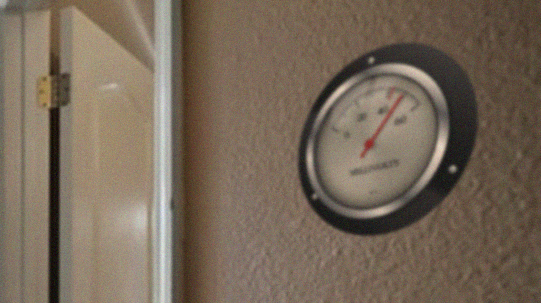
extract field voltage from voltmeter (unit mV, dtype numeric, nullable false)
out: 50 mV
